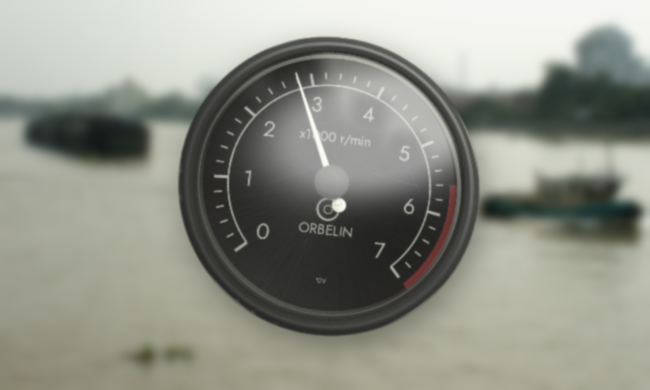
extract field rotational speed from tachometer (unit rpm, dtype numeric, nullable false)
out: 2800 rpm
